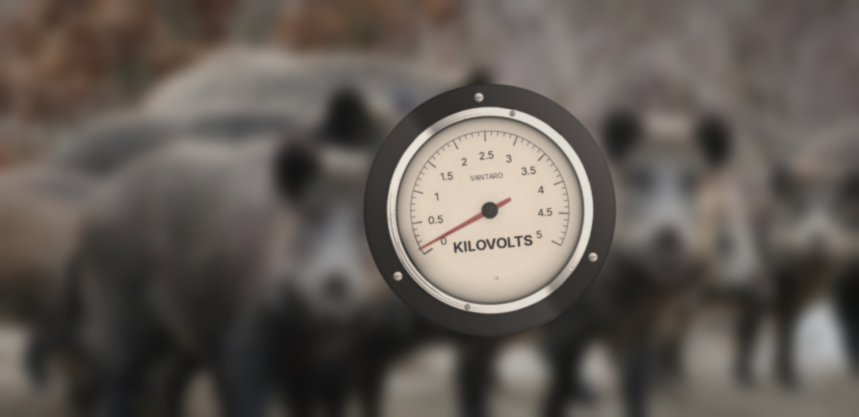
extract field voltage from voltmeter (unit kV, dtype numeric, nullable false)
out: 0.1 kV
